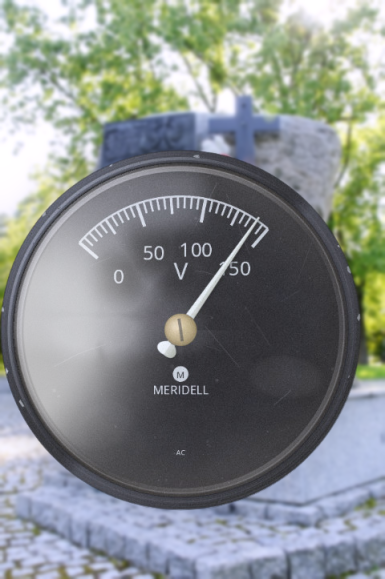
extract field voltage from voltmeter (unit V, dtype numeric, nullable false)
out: 140 V
